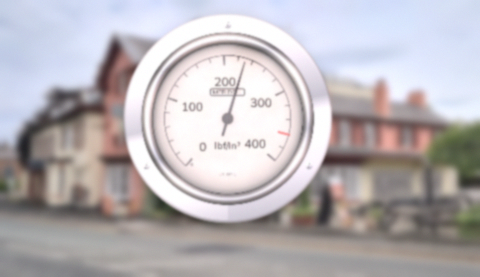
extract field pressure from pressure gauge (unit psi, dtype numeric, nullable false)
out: 230 psi
